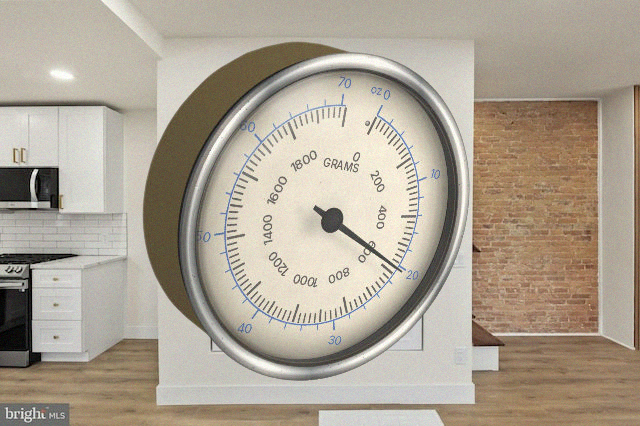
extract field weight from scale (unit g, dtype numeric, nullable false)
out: 580 g
